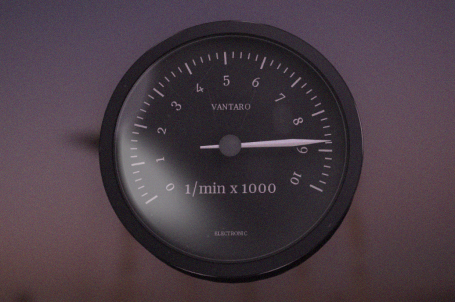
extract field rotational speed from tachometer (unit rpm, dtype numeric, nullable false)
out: 8800 rpm
